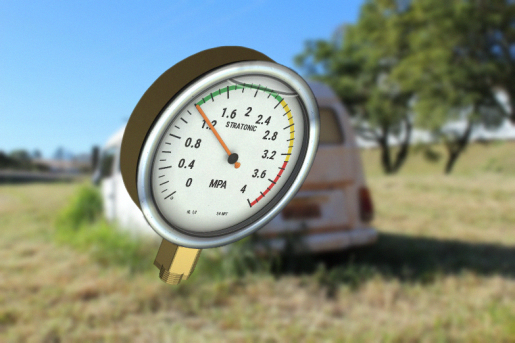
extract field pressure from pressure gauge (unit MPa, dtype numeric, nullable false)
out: 1.2 MPa
